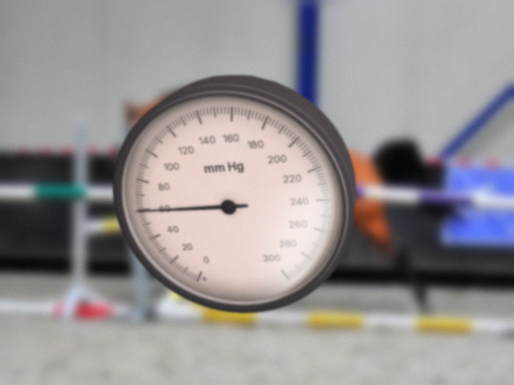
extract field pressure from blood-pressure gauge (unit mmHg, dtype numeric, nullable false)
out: 60 mmHg
